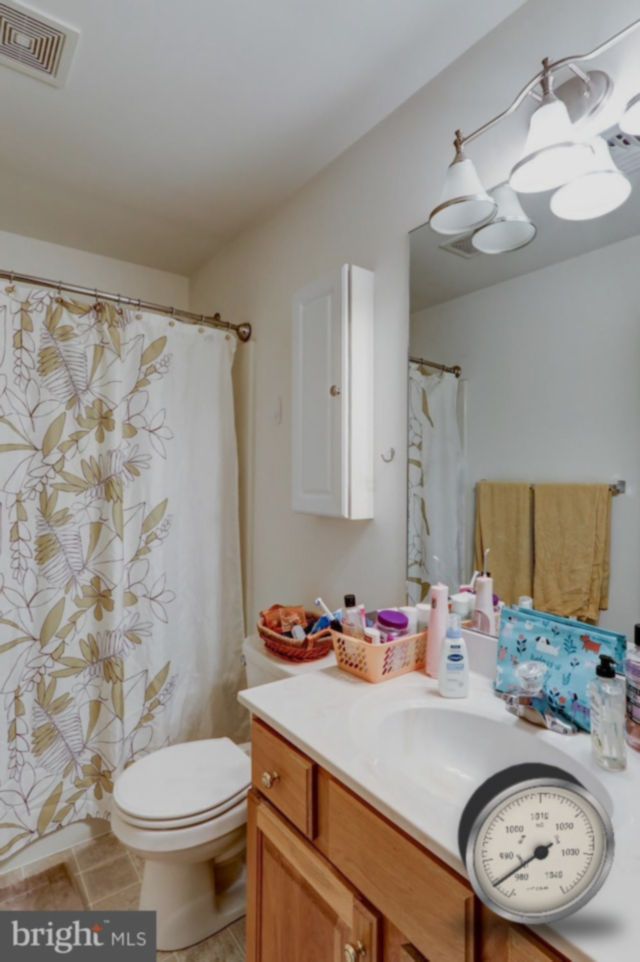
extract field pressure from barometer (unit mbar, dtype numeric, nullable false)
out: 985 mbar
